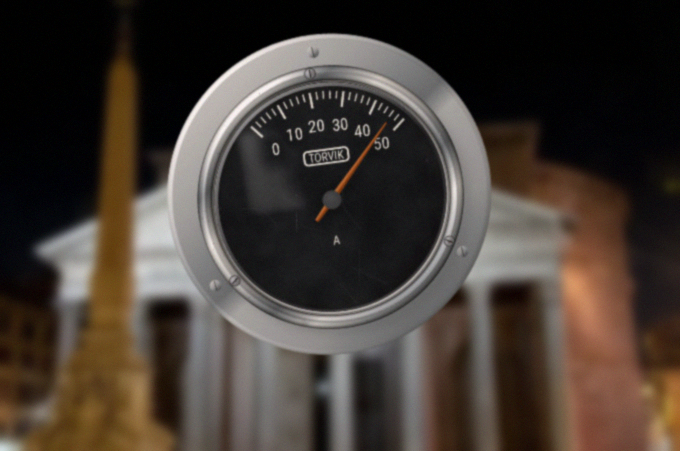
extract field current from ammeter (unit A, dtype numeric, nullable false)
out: 46 A
